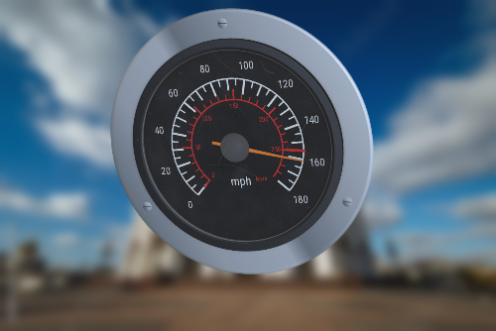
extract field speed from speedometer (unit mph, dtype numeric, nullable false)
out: 160 mph
